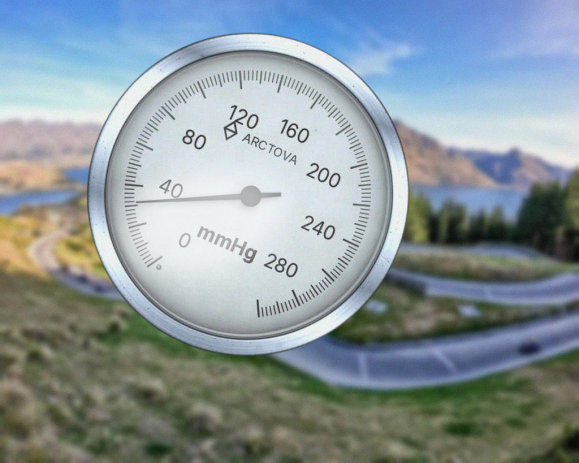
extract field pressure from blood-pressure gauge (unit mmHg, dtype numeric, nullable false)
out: 32 mmHg
